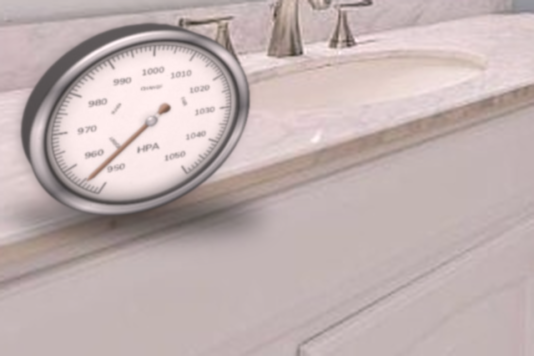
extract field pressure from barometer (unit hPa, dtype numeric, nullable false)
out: 955 hPa
